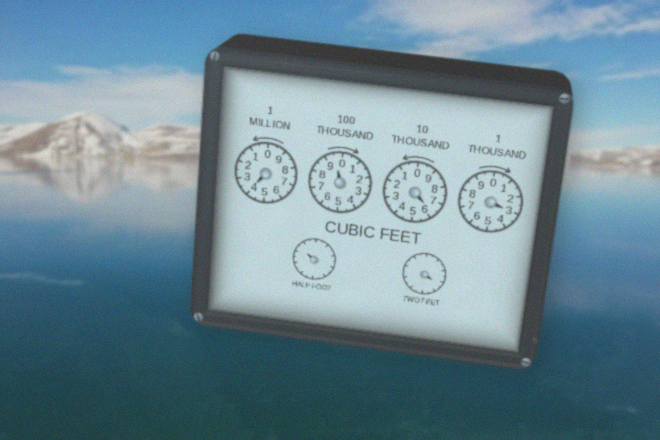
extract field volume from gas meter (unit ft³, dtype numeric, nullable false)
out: 396300 ft³
